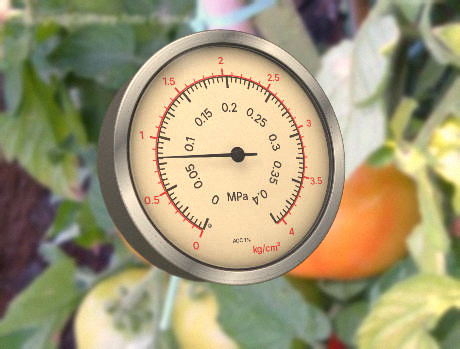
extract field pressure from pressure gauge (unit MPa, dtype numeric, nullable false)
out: 0.08 MPa
